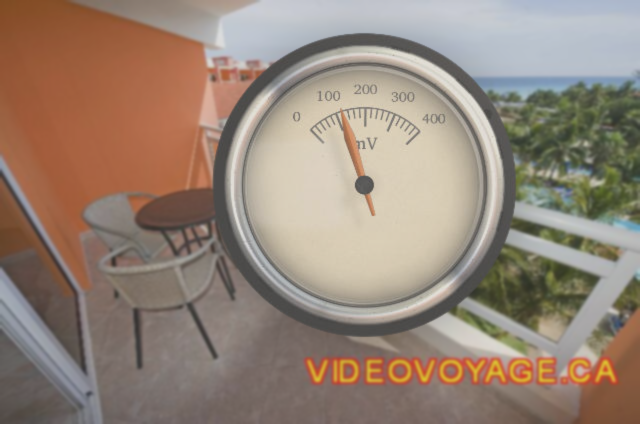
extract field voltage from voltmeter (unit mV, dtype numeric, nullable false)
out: 120 mV
